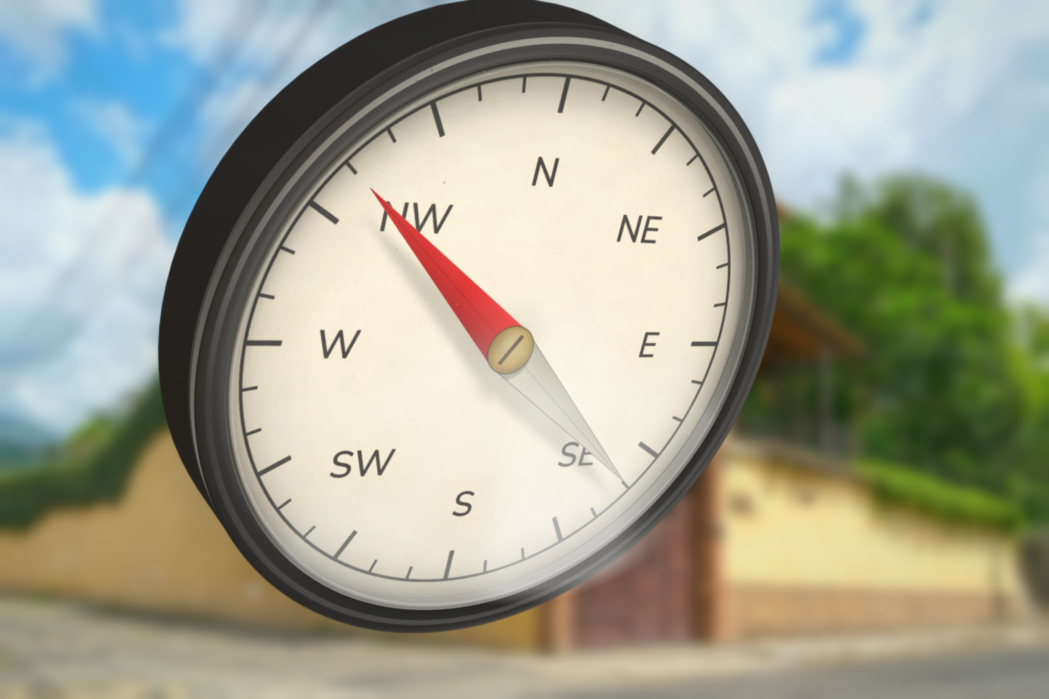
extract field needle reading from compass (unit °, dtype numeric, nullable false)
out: 310 °
